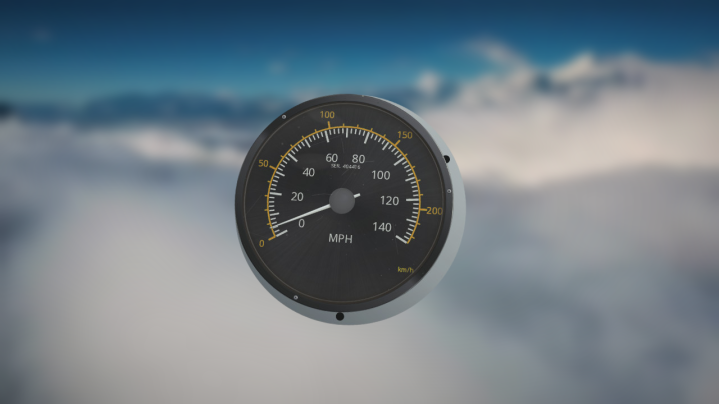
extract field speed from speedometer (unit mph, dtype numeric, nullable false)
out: 4 mph
